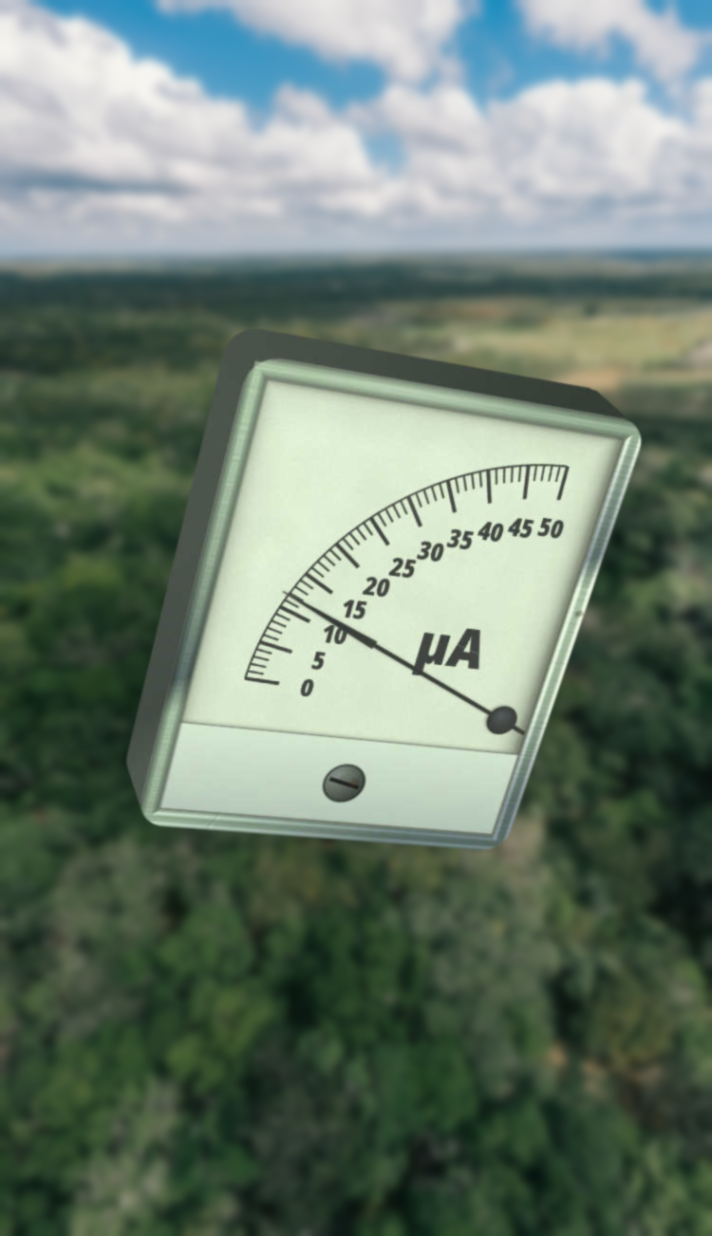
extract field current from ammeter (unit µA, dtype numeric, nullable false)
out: 12 µA
